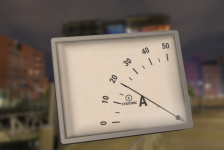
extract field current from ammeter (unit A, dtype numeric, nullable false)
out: 20 A
